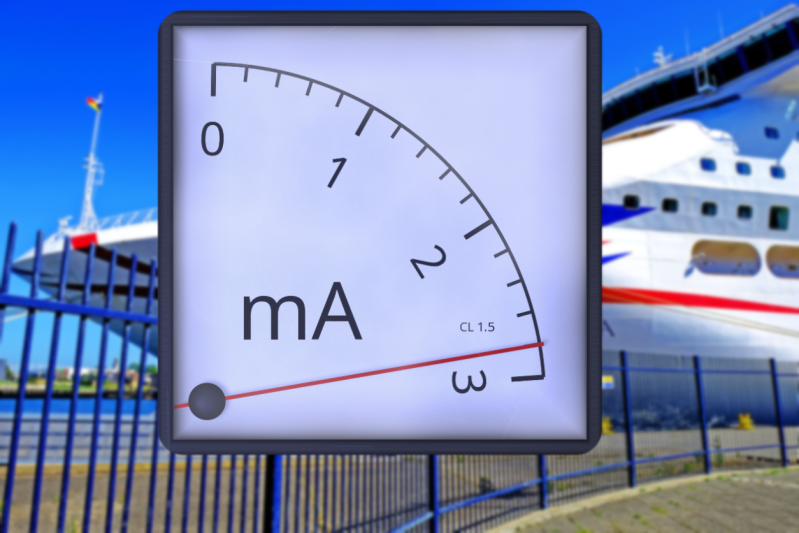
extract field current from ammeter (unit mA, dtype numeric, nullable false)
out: 2.8 mA
